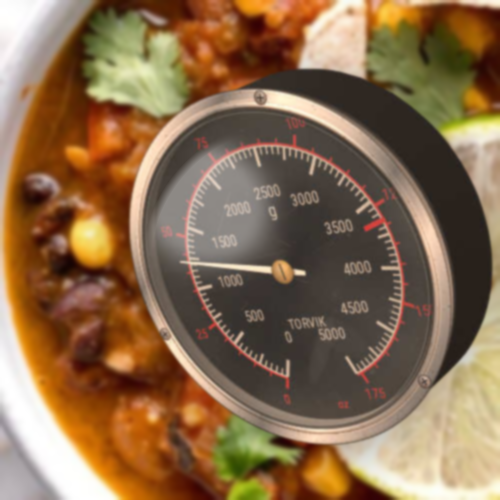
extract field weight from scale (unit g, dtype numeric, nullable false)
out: 1250 g
